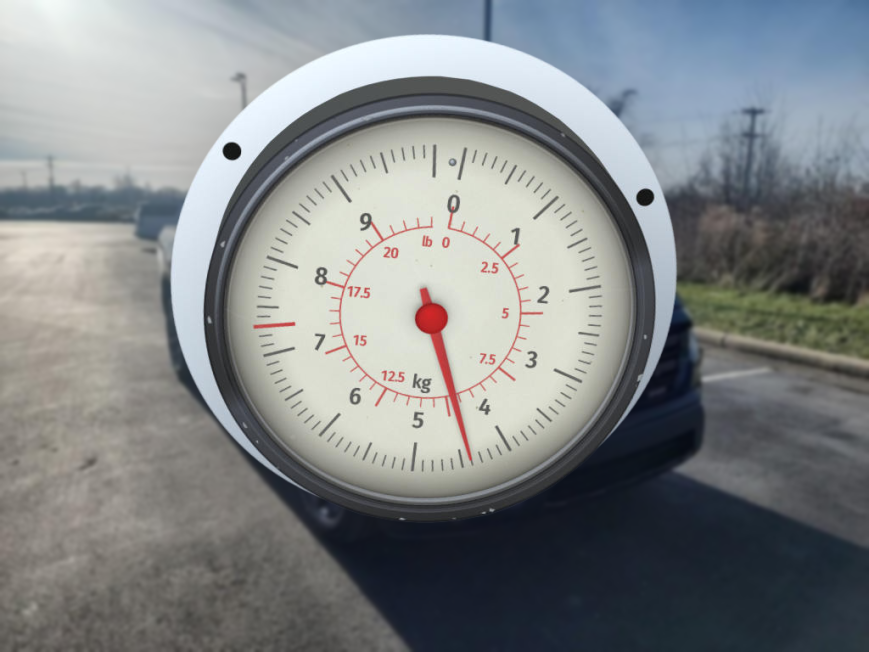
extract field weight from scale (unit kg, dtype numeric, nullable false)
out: 4.4 kg
